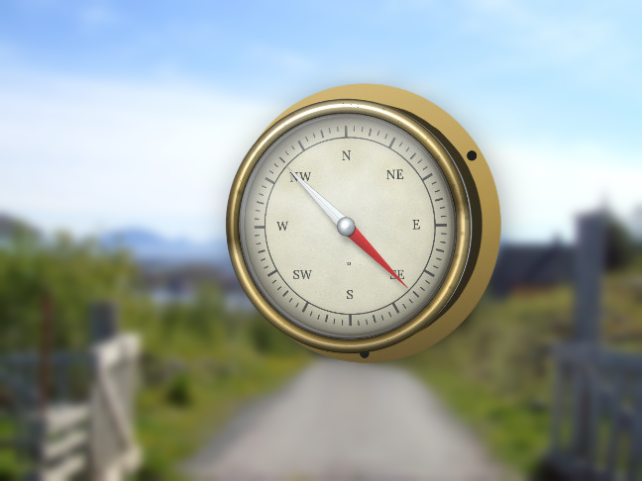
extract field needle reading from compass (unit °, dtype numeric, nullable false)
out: 135 °
